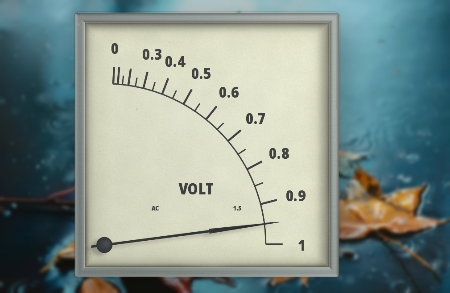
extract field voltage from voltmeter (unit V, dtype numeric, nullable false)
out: 0.95 V
